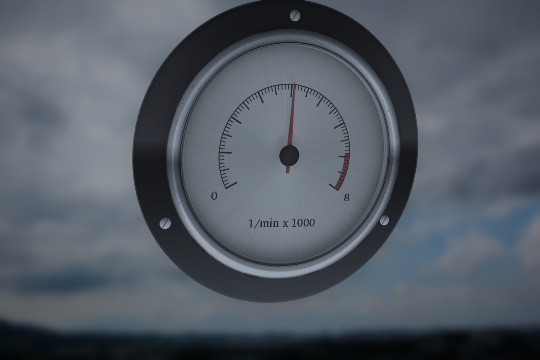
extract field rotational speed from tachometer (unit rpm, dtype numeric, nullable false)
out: 4000 rpm
